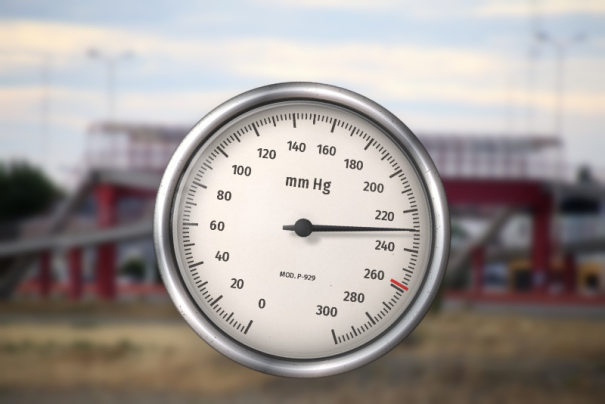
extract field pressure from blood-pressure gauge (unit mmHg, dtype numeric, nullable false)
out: 230 mmHg
